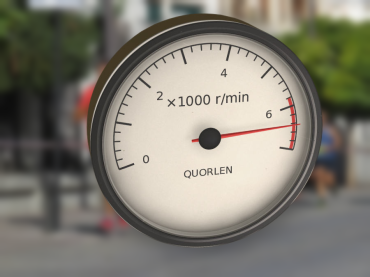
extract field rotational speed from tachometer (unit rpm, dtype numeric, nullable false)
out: 6400 rpm
